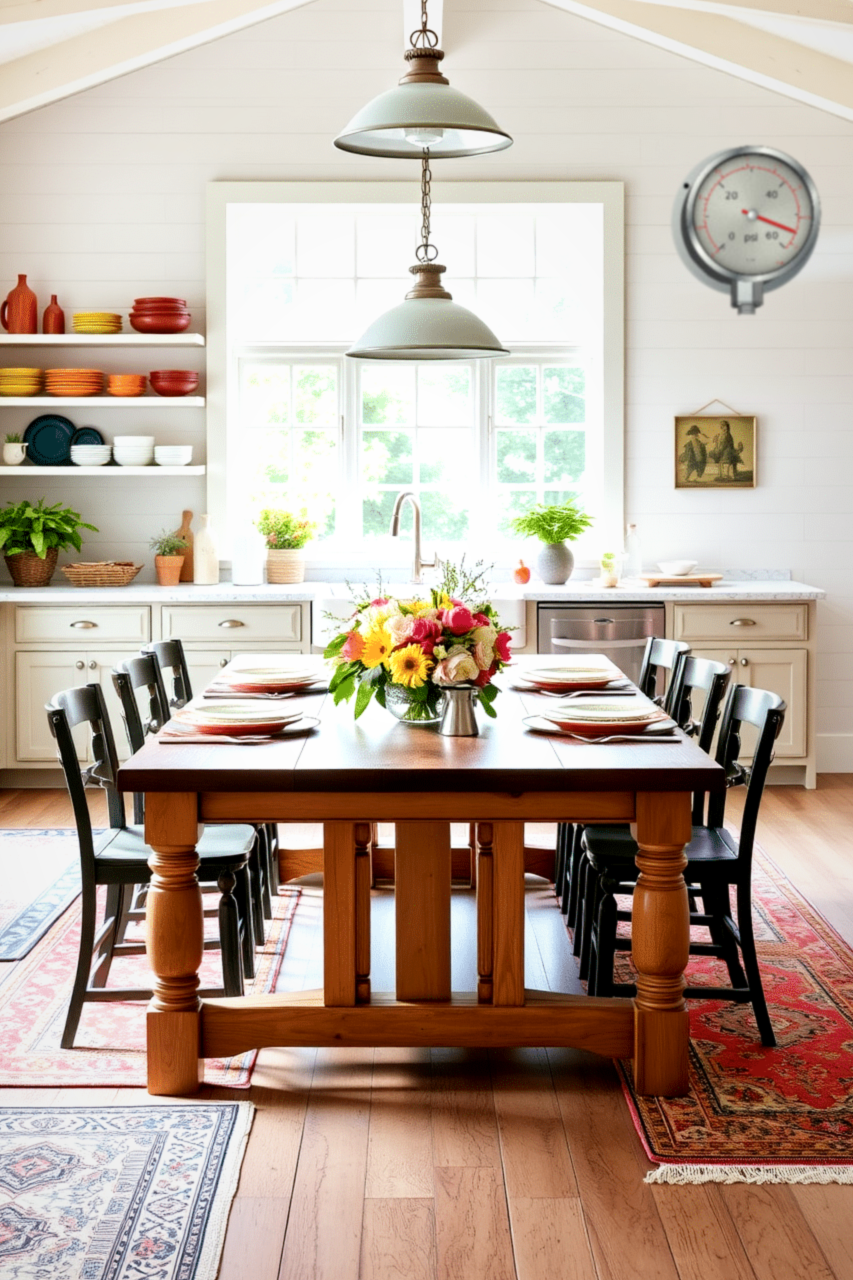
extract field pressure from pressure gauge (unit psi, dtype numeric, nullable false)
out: 55 psi
